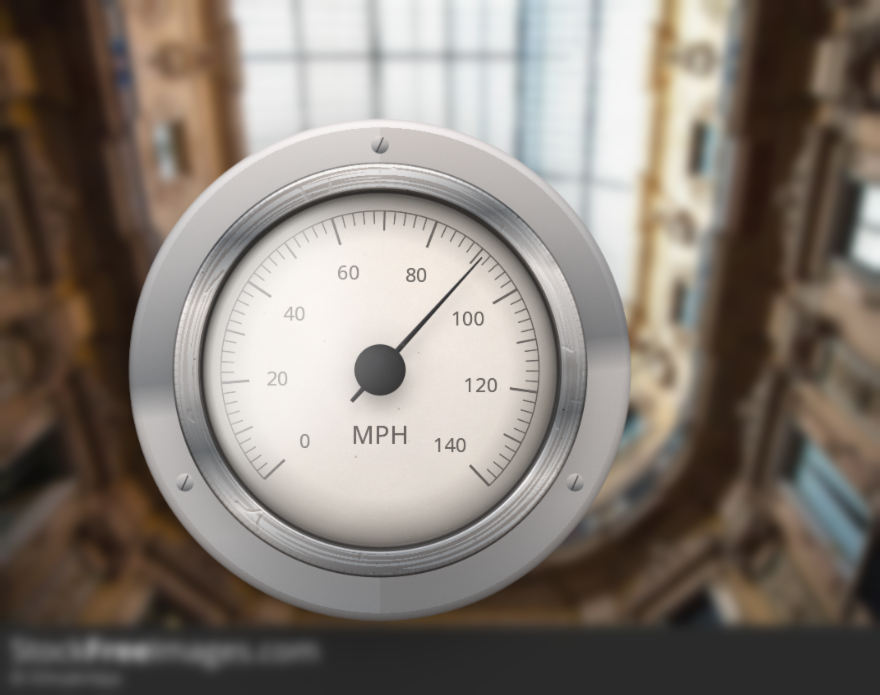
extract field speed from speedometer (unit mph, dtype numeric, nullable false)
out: 91 mph
